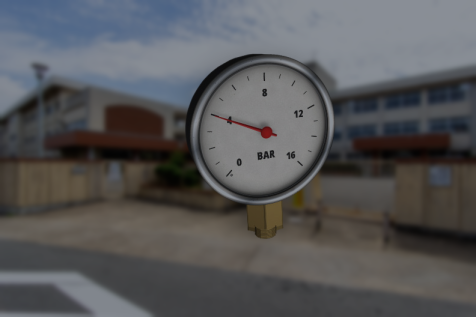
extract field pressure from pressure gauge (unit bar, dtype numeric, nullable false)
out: 4 bar
